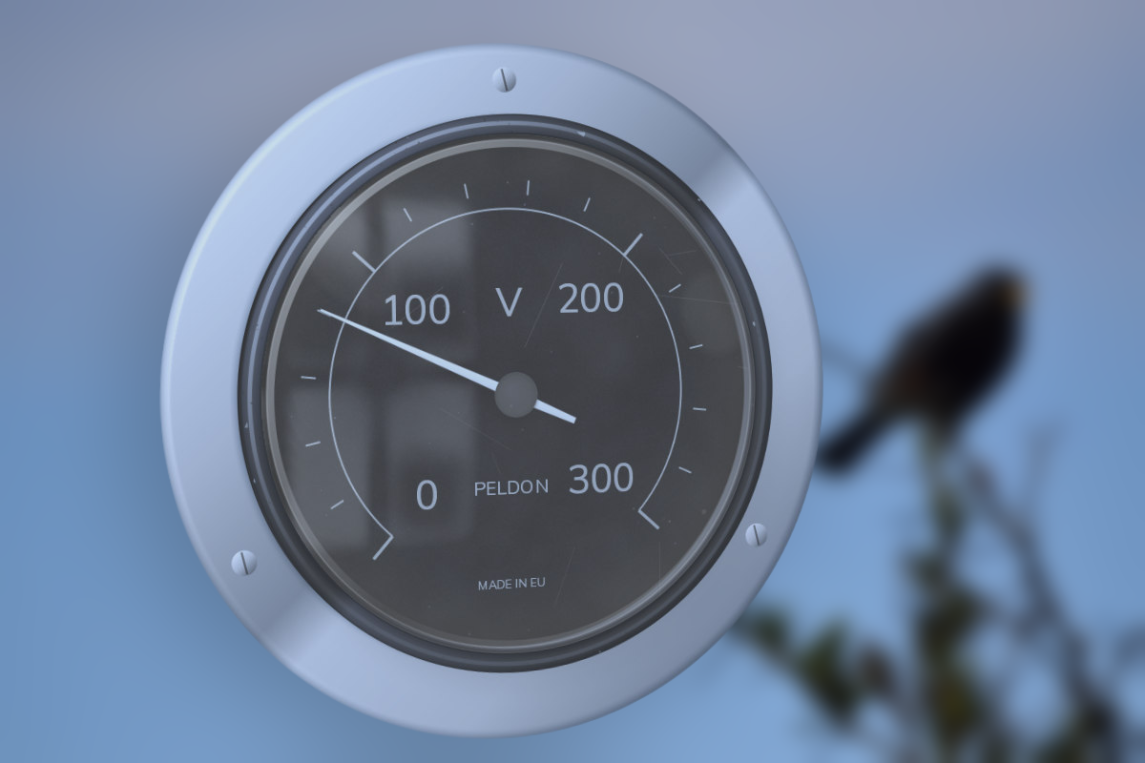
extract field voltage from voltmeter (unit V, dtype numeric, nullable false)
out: 80 V
